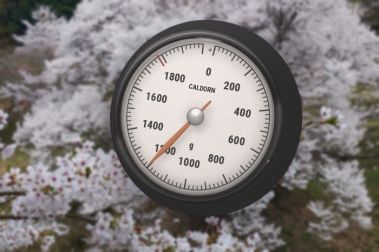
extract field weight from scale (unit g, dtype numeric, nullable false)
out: 1200 g
